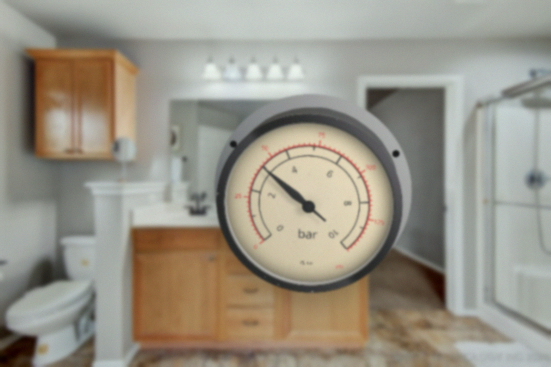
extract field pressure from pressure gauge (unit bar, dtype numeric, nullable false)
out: 3 bar
